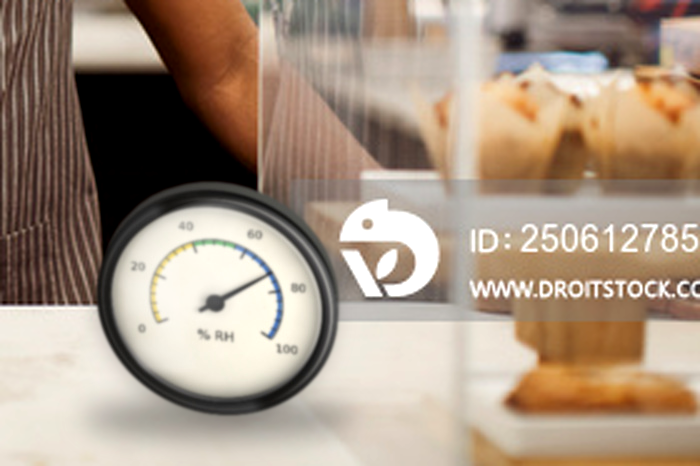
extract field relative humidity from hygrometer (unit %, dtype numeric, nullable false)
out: 72 %
